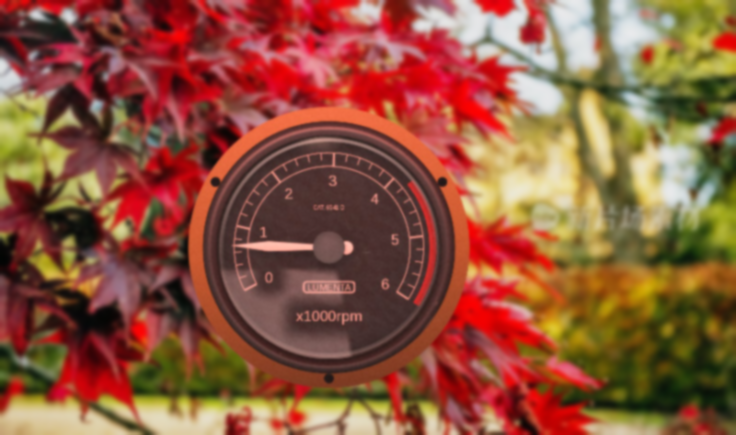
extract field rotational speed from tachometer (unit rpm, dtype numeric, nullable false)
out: 700 rpm
